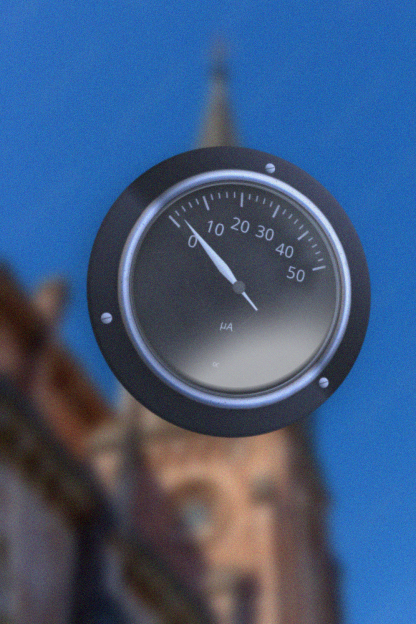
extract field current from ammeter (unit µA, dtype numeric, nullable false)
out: 2 µA
